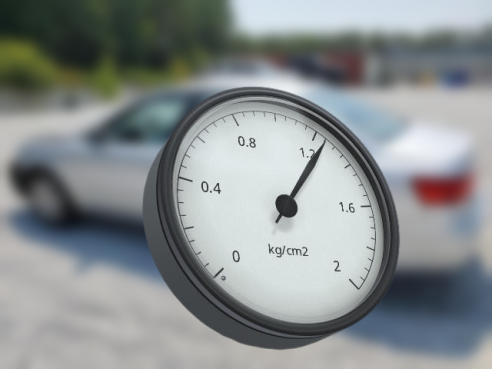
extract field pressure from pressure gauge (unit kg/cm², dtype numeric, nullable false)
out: 1.25 kg/cm²
